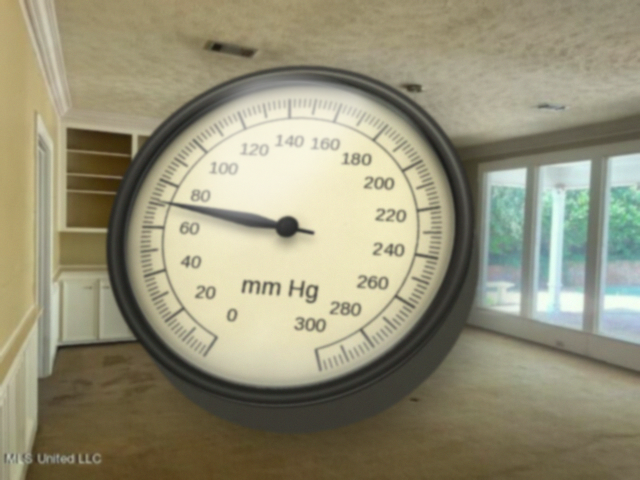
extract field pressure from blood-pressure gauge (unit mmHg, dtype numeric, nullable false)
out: 70 mmHg
